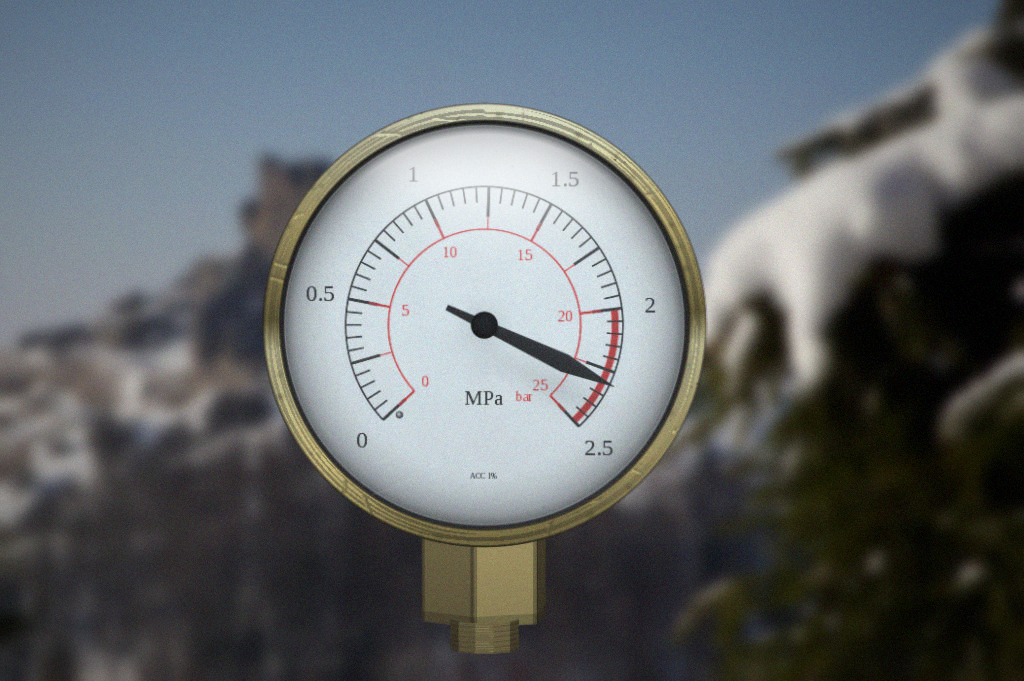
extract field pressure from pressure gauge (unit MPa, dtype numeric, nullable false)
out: 2.3 MPa
